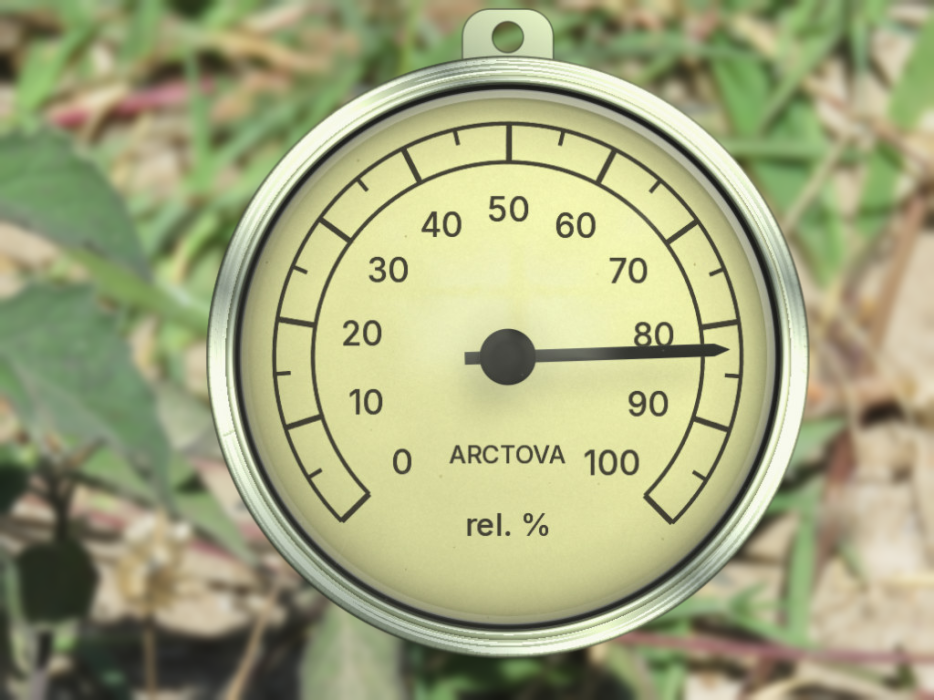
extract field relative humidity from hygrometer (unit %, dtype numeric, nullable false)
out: 82.5 %
